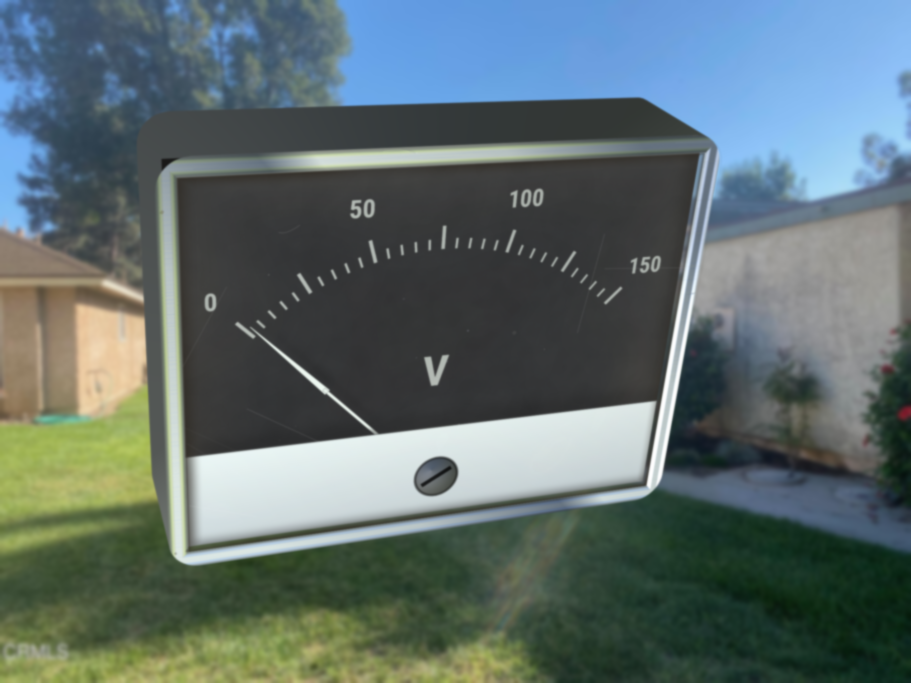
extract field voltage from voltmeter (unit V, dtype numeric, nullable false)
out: 2.5 V
